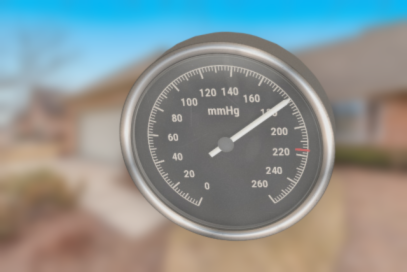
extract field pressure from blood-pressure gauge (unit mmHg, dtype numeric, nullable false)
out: 180 mmHg
